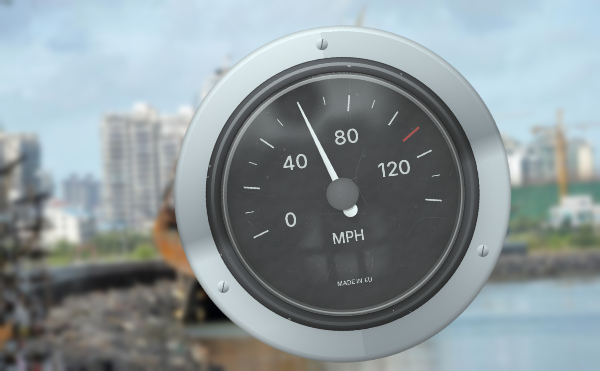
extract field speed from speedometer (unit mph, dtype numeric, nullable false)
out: 60 mph
